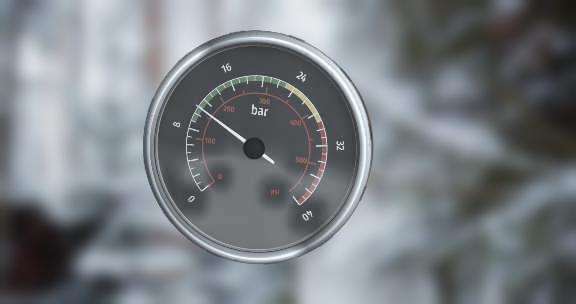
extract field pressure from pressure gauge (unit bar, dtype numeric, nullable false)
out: 11 bar
